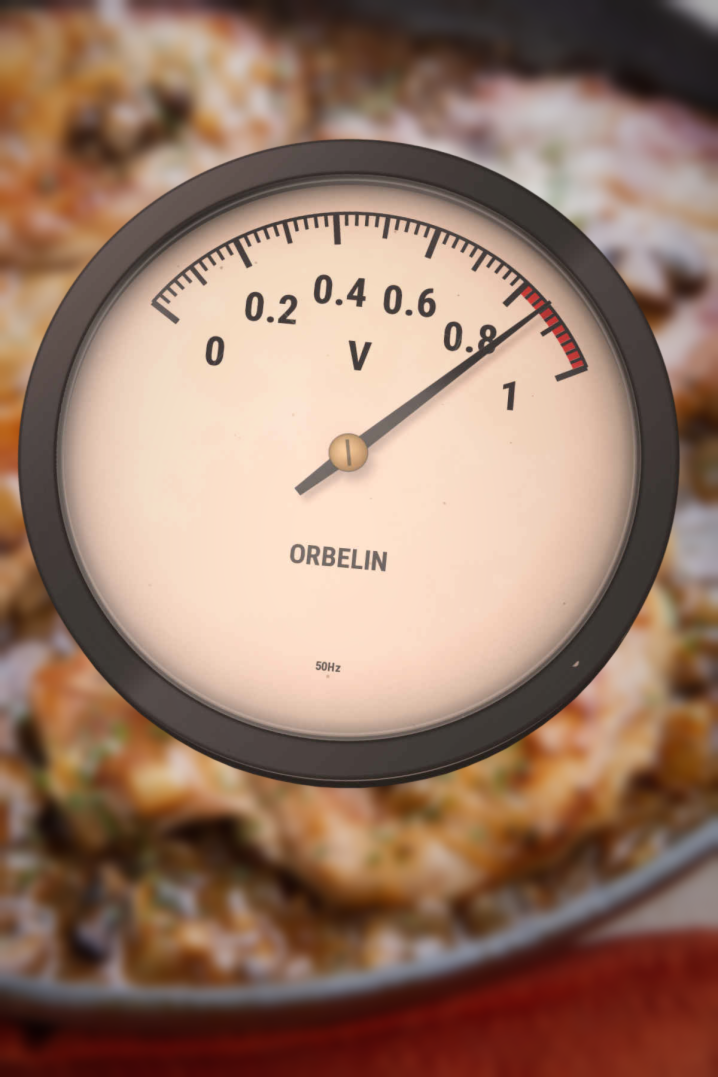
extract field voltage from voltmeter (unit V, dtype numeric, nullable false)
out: 0.86 V
